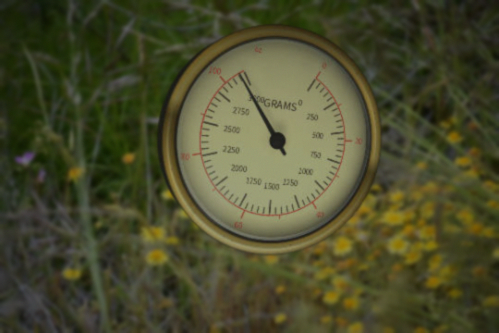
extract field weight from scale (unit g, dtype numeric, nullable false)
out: 2950 g
